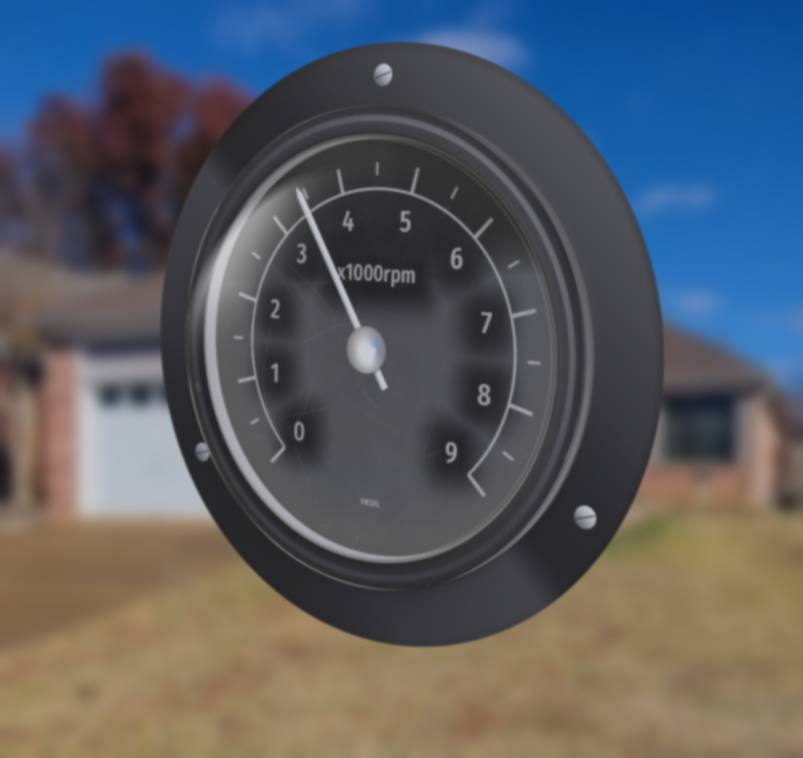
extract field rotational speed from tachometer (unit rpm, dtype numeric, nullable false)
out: 3500 rpm
